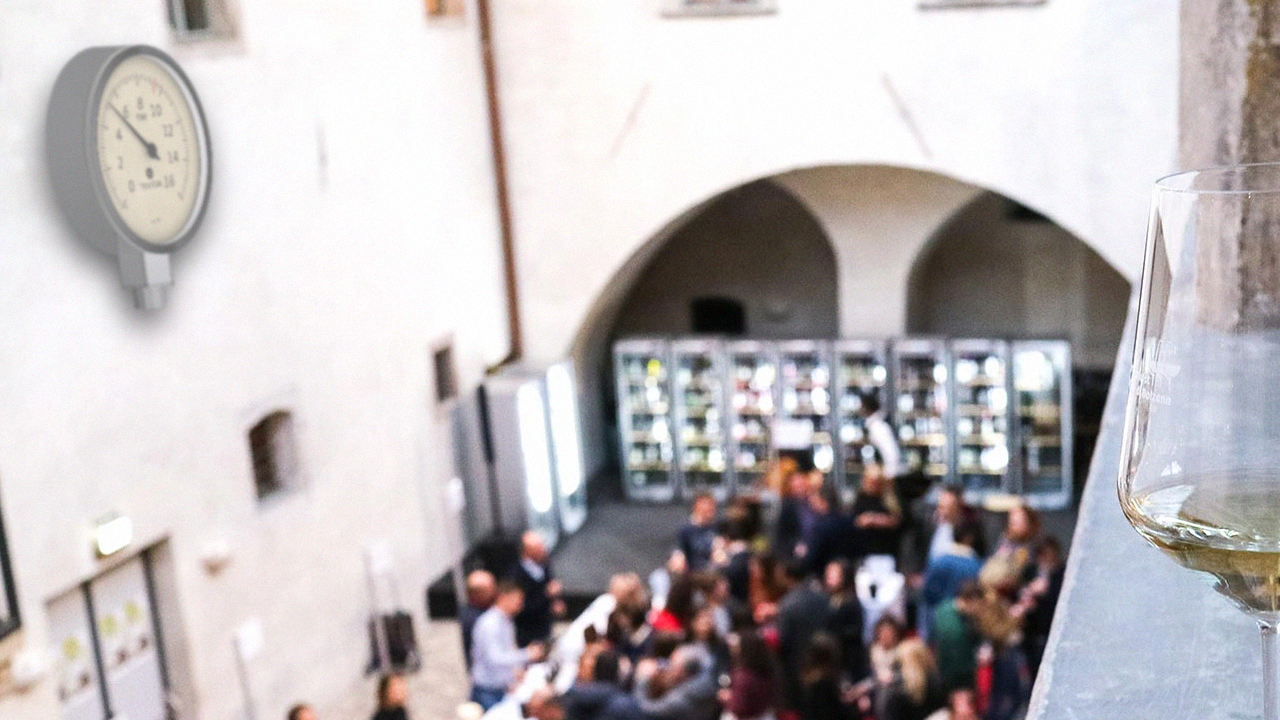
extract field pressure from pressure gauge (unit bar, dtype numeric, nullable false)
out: 5 bar
